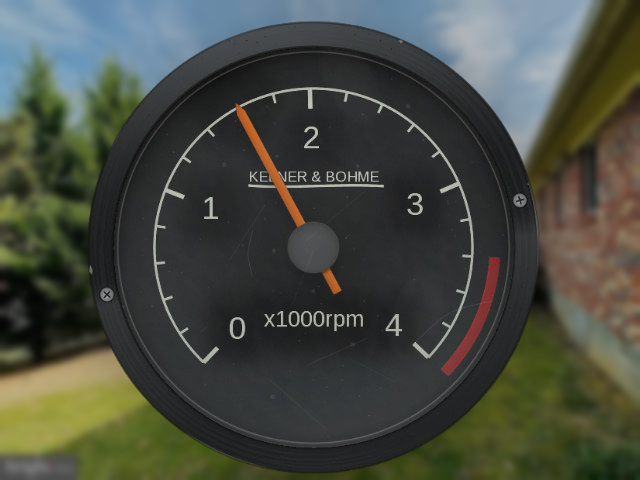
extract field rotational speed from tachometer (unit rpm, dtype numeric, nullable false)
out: 1600 rpm
